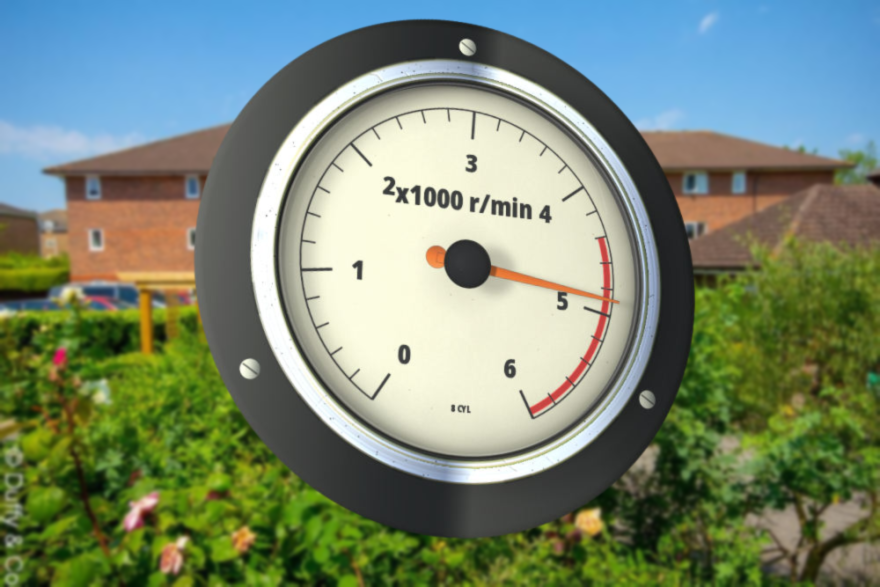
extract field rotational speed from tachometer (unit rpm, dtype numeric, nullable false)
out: 4900 rpm
